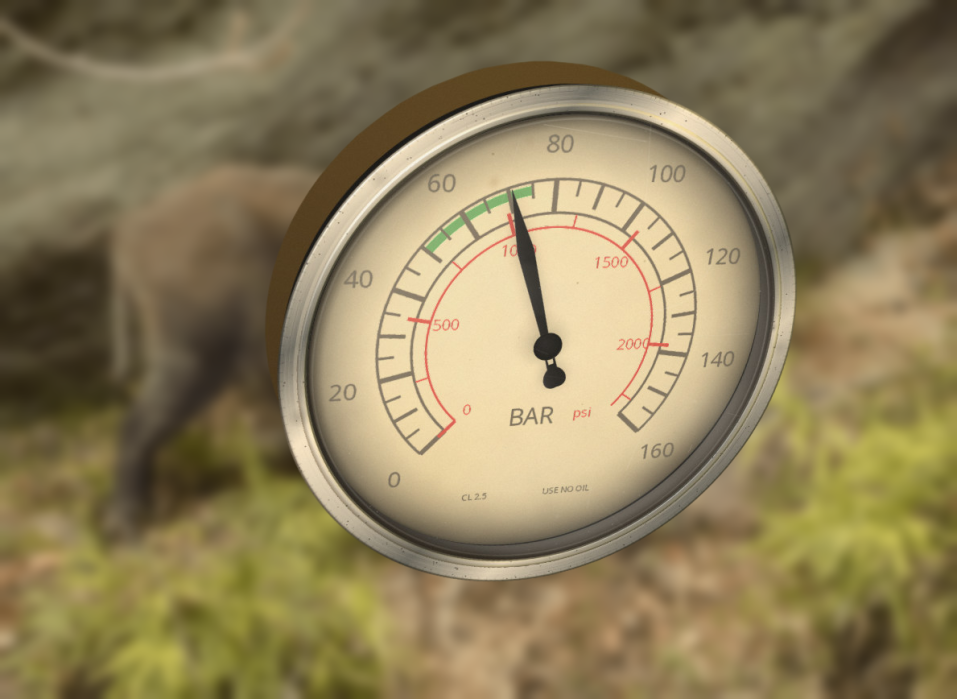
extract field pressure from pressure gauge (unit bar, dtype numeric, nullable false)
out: 70 bar
